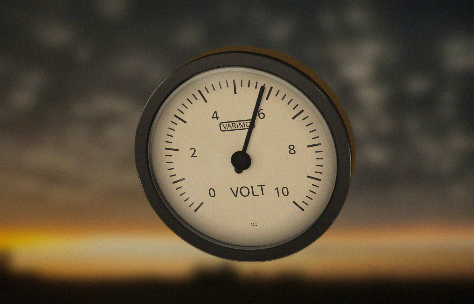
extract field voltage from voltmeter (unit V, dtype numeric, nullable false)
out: 5.8 V
